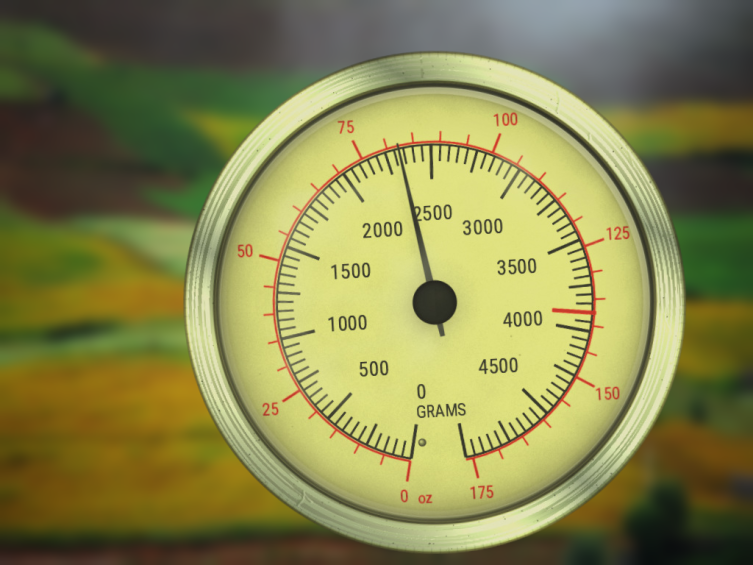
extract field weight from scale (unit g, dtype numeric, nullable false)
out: 2325 g
